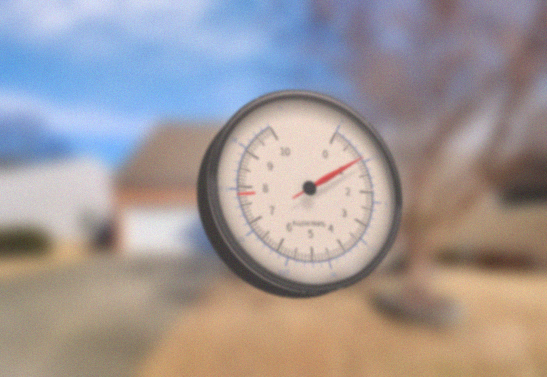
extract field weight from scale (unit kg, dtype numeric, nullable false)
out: 1 kg
